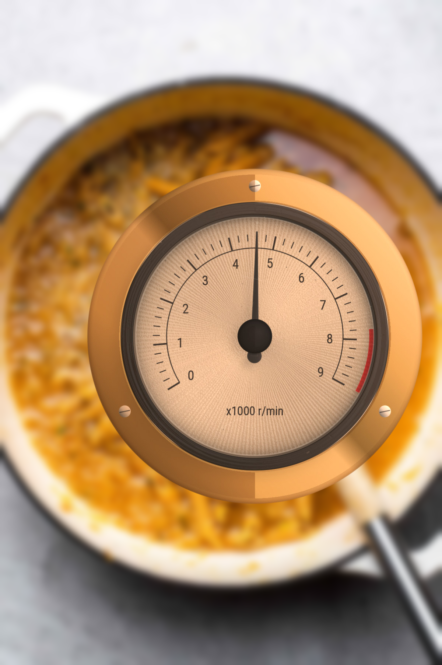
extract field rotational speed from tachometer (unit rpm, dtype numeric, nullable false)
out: 4600 rpm
